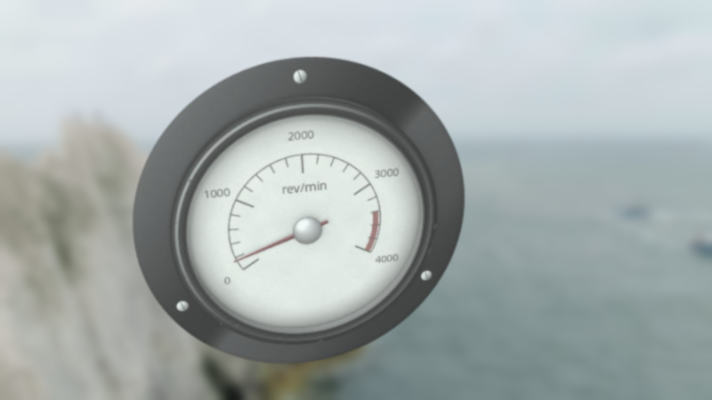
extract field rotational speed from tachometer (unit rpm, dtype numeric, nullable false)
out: 200 rpm
